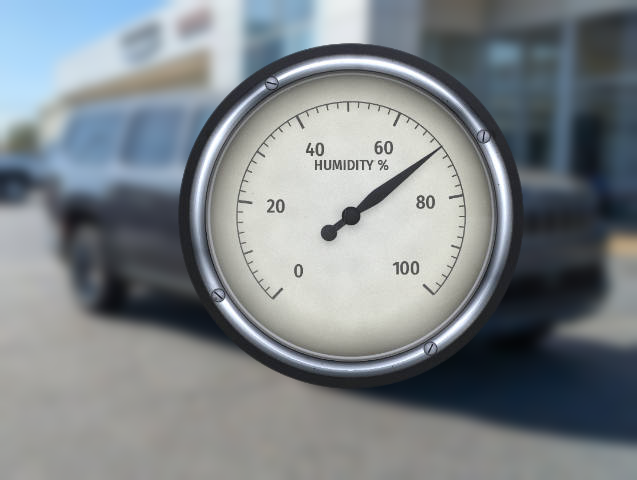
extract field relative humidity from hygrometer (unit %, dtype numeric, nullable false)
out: 70 %
